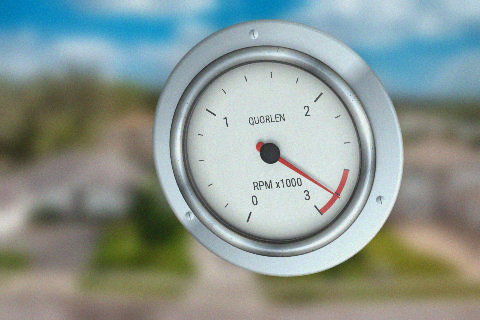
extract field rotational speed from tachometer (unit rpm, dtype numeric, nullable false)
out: 2800 rpm
